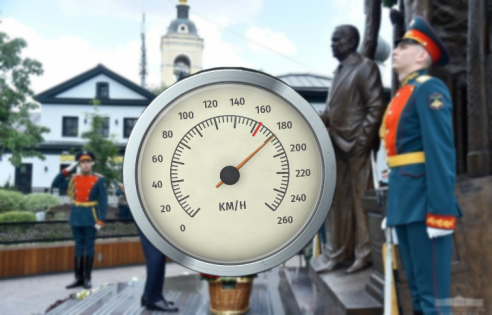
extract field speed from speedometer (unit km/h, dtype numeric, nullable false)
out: 180 km/h
